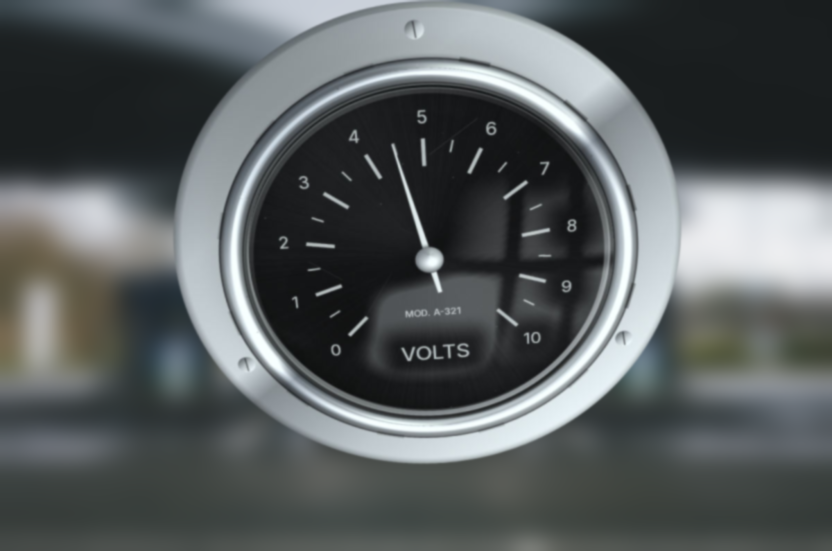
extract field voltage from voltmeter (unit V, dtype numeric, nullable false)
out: 4.5 V
